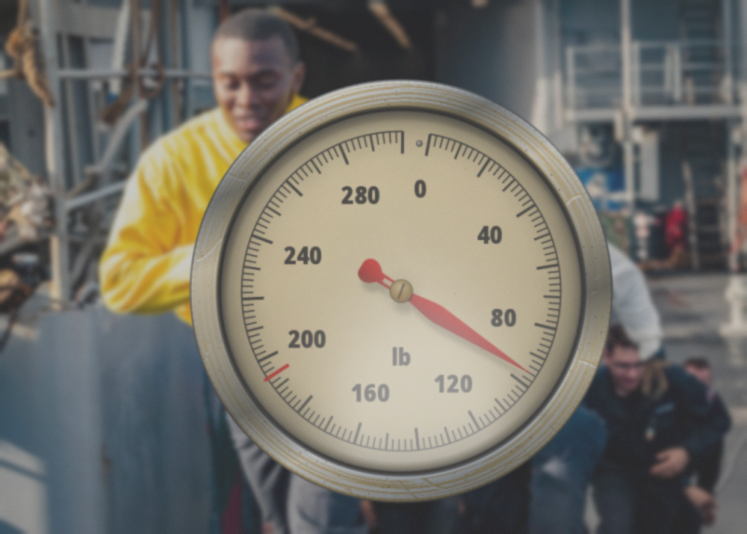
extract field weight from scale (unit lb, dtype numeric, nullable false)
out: 96 lb
